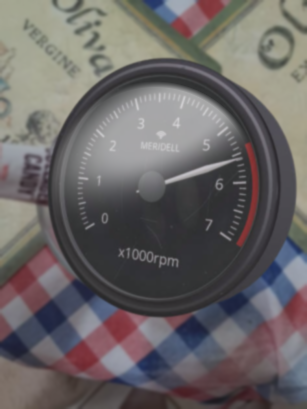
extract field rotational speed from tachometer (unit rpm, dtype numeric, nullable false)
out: 5600 rpm
